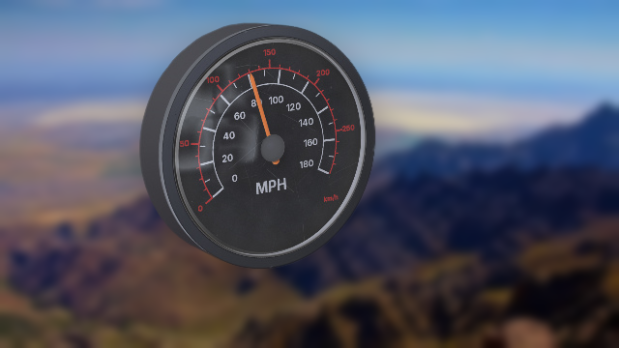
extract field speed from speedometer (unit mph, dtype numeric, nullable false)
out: 80 mph
